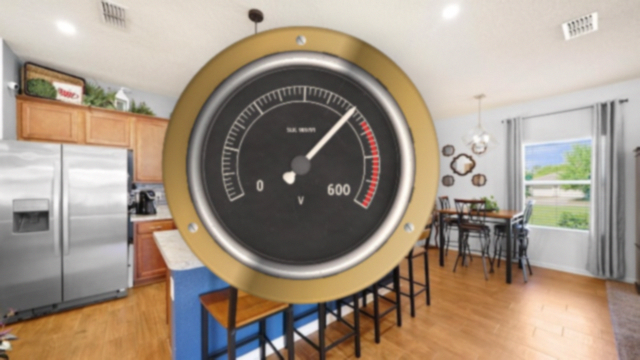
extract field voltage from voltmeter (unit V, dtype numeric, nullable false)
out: 400 V
